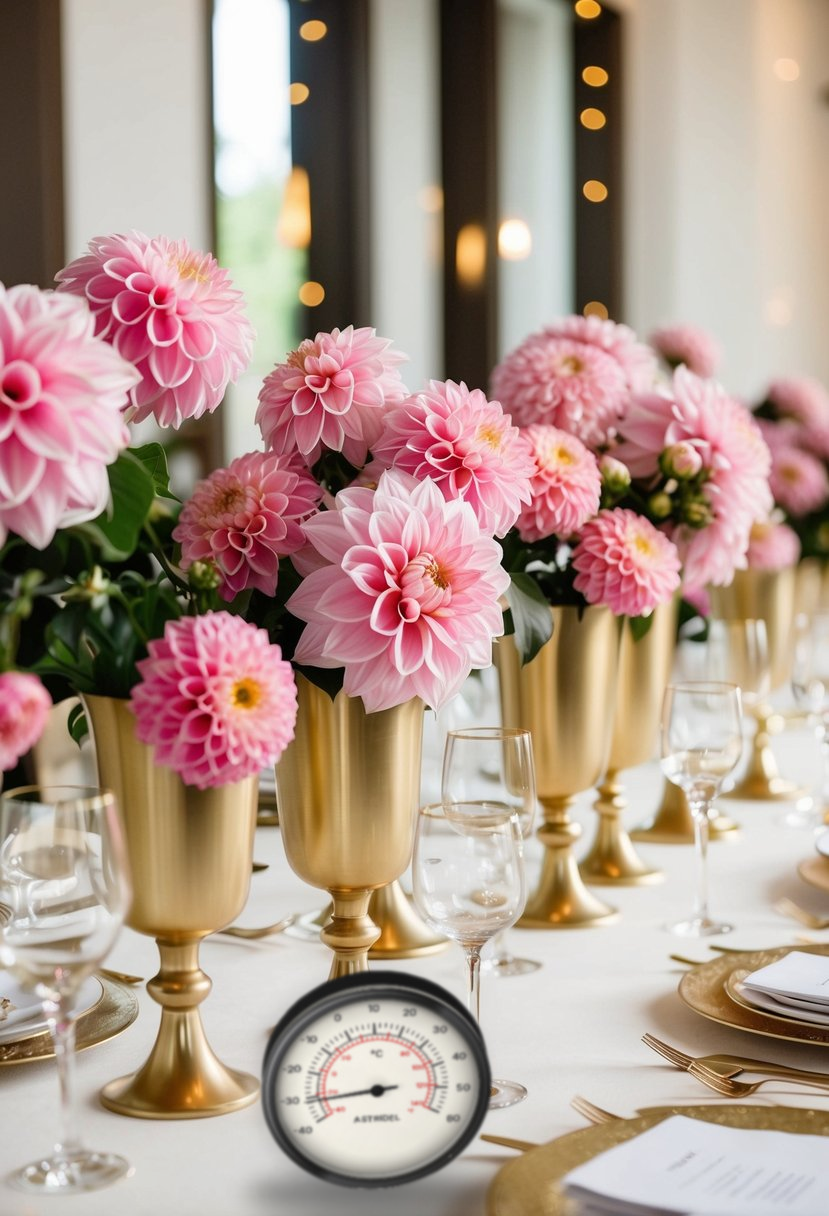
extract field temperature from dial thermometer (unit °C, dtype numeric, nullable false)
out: -30 °C
